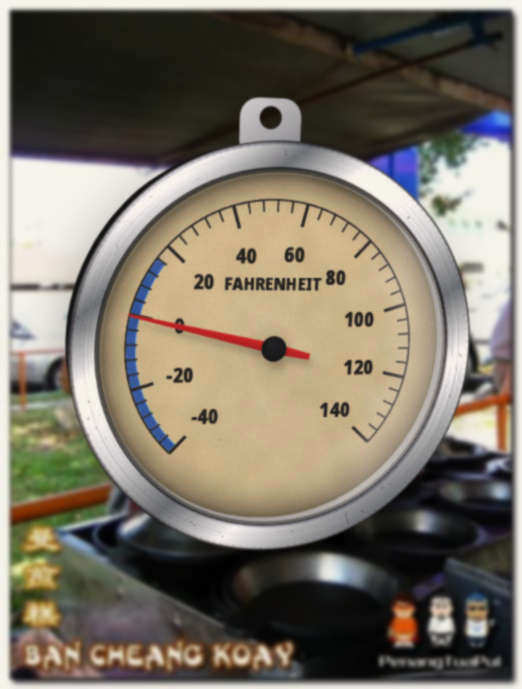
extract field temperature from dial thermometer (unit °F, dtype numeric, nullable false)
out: 0 °F
